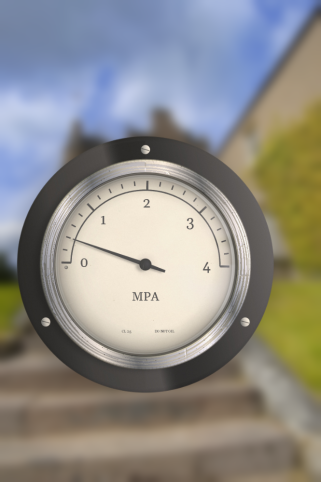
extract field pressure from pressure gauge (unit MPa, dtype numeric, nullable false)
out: 0.4 MPa
